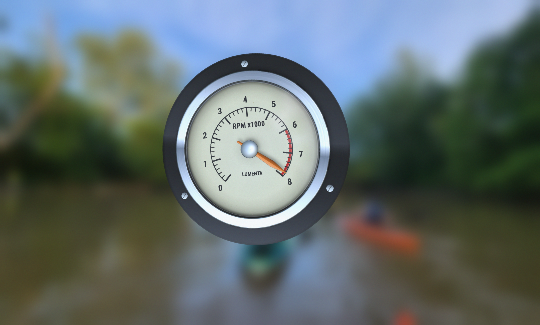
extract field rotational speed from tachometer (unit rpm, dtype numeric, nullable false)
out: 7800 rpm
